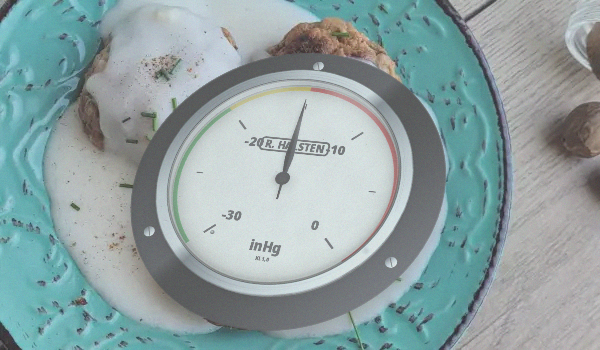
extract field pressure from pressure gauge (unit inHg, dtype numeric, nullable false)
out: -15 inHg
